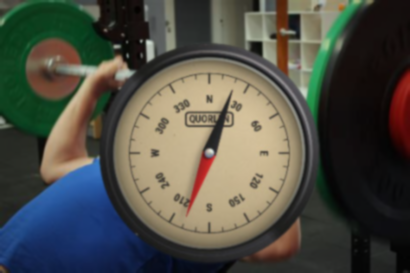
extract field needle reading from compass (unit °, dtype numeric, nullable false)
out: 200 °
